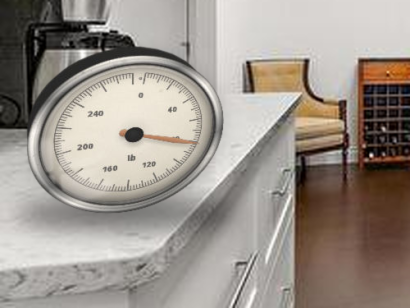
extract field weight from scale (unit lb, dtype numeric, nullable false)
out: 80 lb
